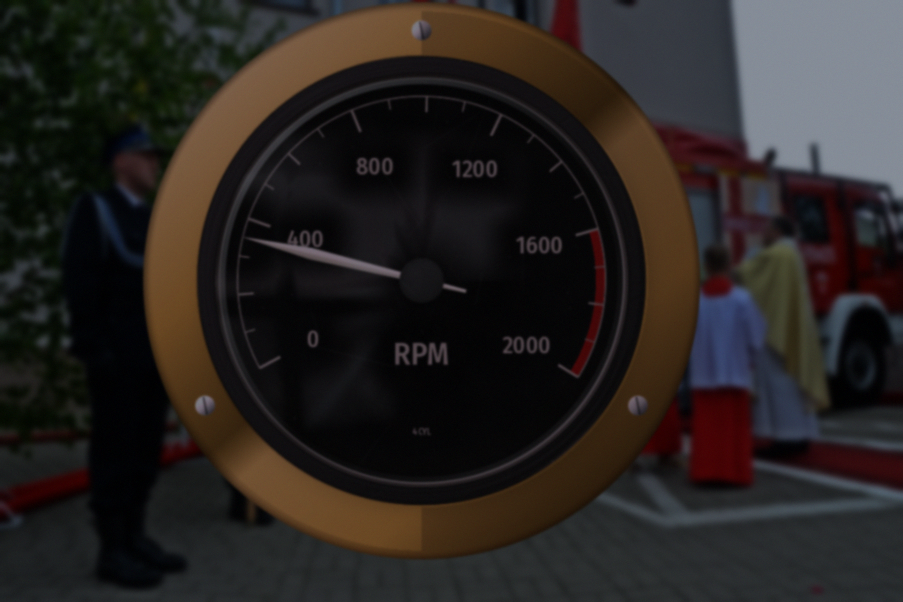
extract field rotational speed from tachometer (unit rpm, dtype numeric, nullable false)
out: 350 rpm
